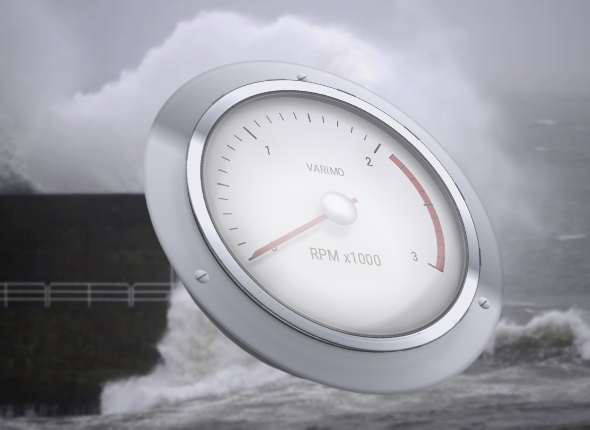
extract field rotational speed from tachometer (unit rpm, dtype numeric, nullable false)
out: 0 rpm
